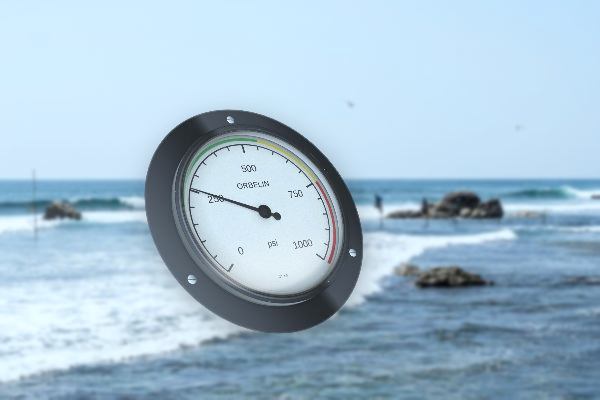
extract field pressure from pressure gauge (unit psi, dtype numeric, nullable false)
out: 250 psi
